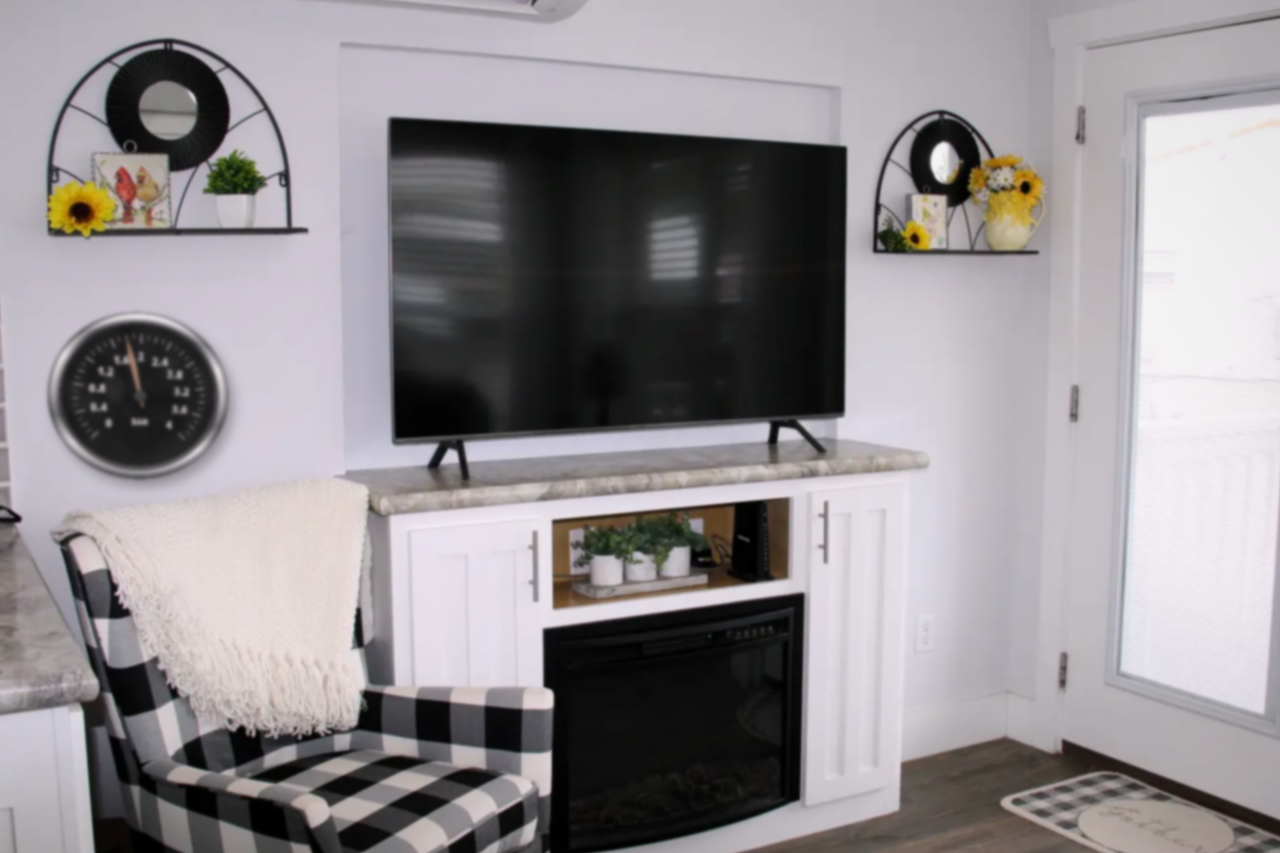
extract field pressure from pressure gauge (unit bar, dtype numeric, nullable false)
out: 1.8 bar
